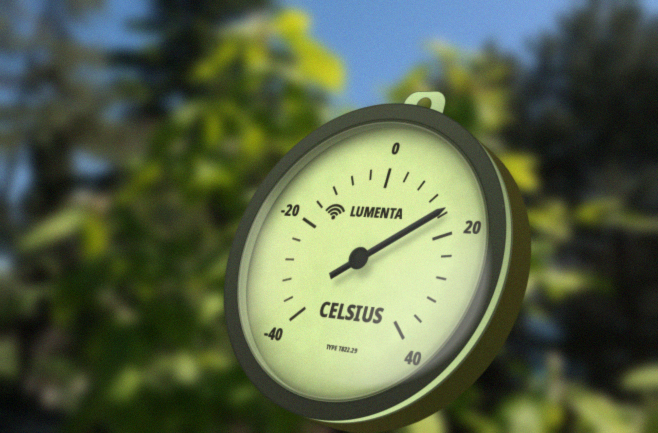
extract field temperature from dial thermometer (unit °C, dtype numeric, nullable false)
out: 16 °C
